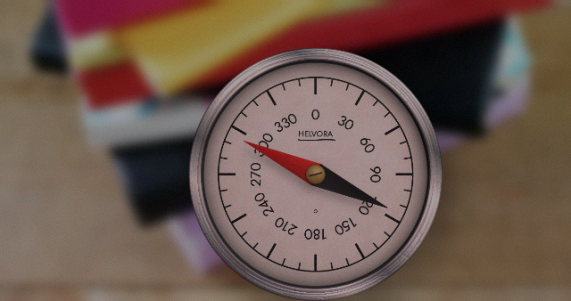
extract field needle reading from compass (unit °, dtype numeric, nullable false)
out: 295 °
